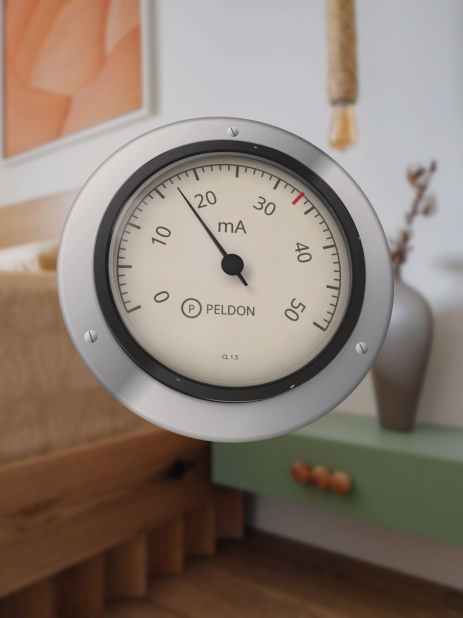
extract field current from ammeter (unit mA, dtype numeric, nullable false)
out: 17 mA
